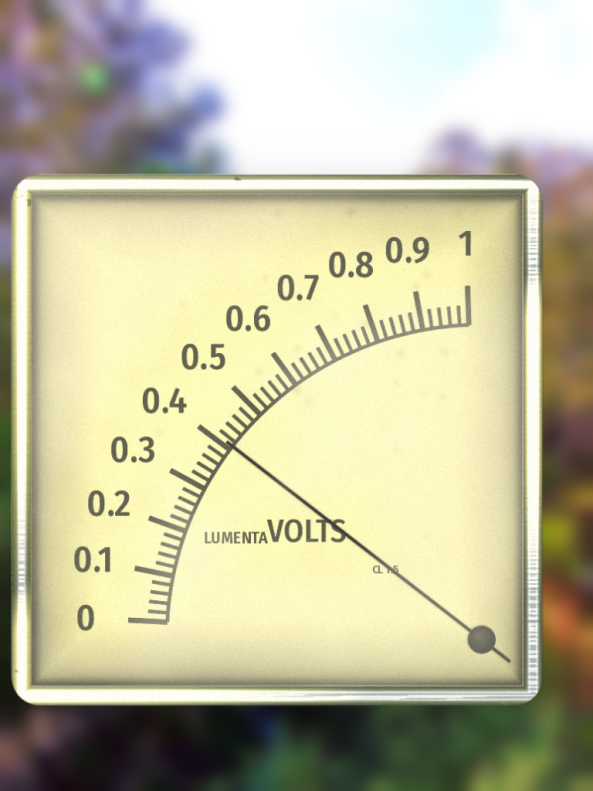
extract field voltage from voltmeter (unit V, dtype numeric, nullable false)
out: 0.41 V
